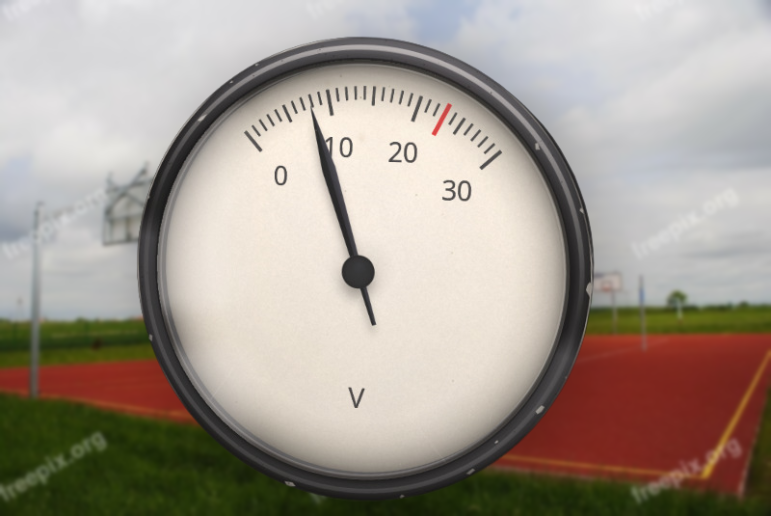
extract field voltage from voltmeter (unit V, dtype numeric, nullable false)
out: 8 V
